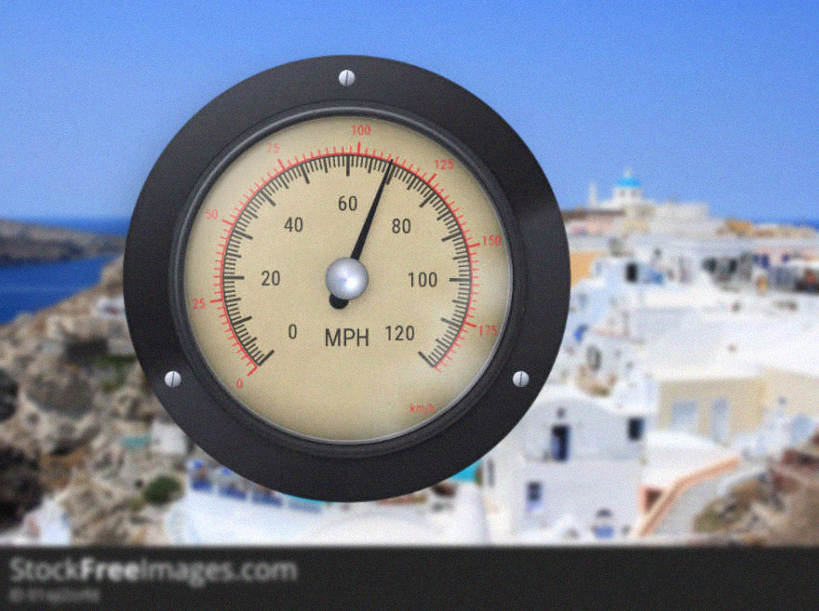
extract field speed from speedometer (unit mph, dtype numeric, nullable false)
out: 69 mph
